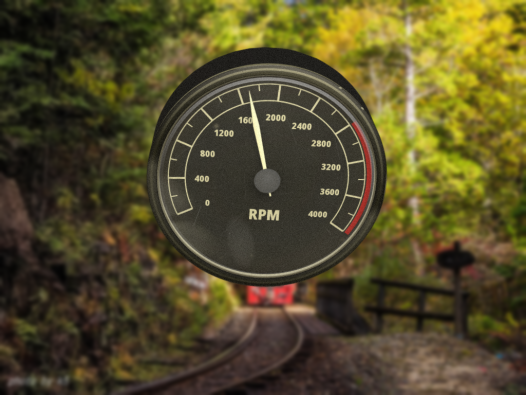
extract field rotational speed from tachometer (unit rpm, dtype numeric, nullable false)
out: 1700 rpm
